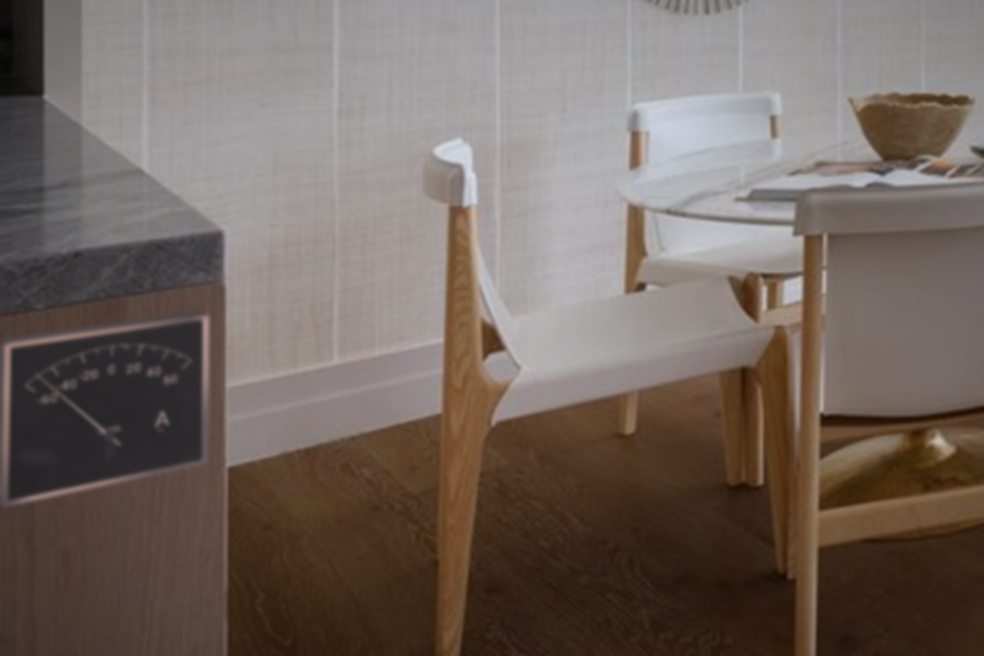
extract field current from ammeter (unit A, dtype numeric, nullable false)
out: -50 A
